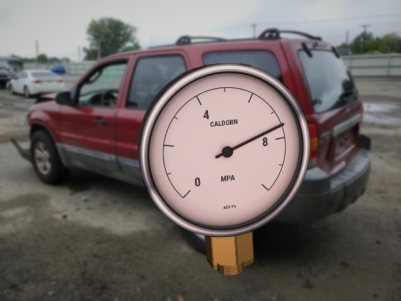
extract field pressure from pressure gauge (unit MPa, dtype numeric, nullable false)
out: 7.5 MPa
